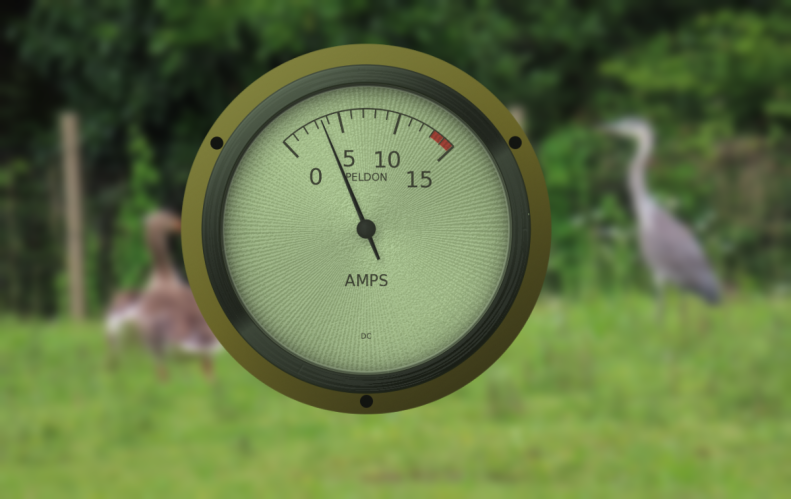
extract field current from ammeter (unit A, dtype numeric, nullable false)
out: 3.5 A
